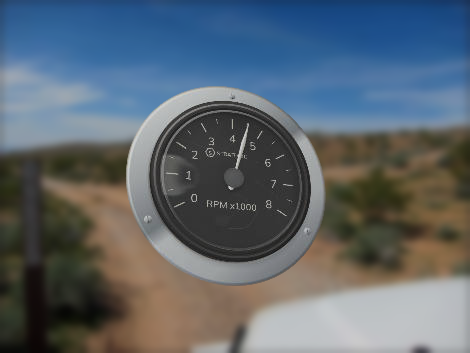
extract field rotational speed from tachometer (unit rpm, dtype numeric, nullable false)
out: 4500 rpm
